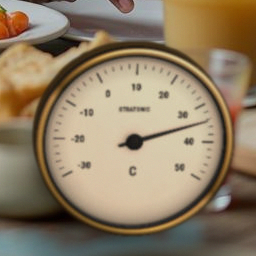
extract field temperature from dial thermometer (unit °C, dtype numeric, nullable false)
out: 34 °C
